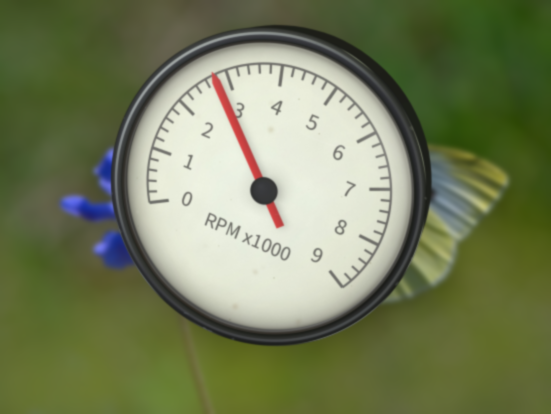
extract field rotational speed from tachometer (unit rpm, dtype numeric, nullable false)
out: 2800 rpm
